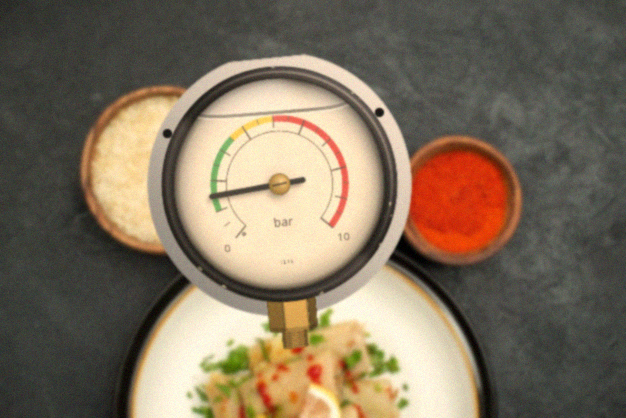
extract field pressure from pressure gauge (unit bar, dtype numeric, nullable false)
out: 1.5 bar
